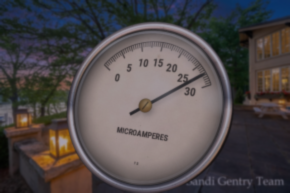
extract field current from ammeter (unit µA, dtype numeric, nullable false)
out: 27.5 µA
